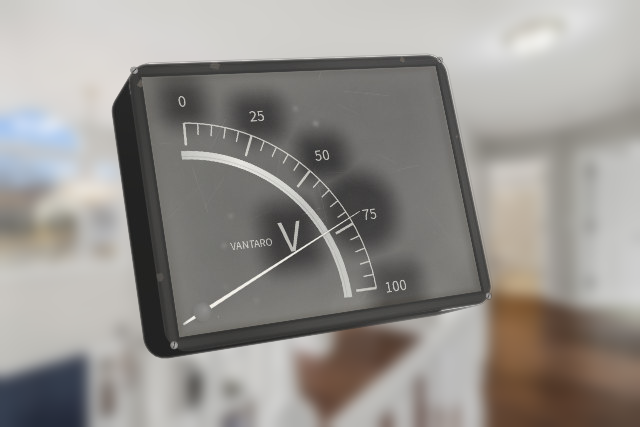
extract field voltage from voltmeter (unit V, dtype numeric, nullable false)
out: 72.5 V
